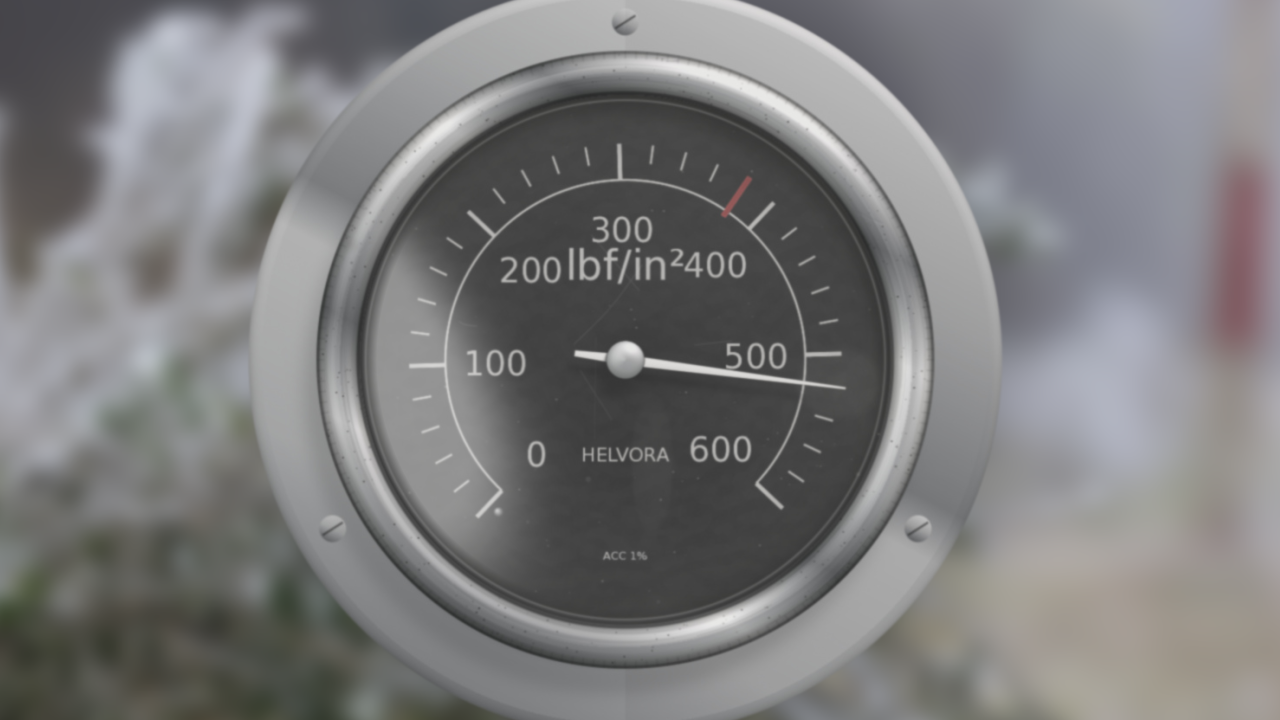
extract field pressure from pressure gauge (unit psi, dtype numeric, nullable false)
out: 520 psi
